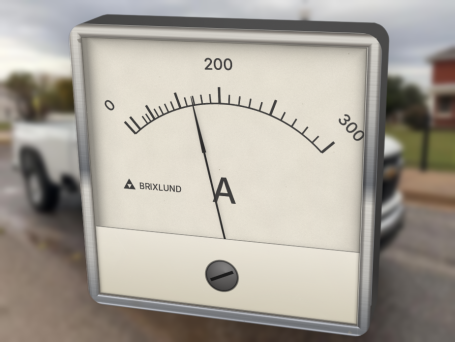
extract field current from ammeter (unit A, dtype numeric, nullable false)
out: 170 A
